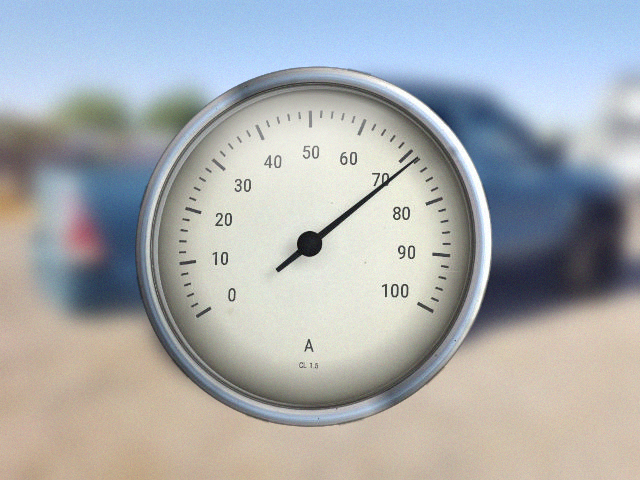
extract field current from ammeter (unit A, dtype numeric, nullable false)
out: 72 A
